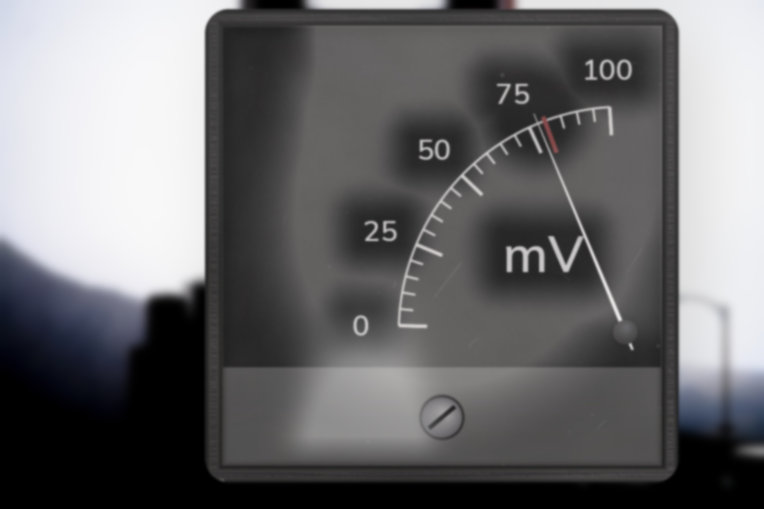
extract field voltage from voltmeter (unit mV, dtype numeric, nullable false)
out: 77.5 mV
